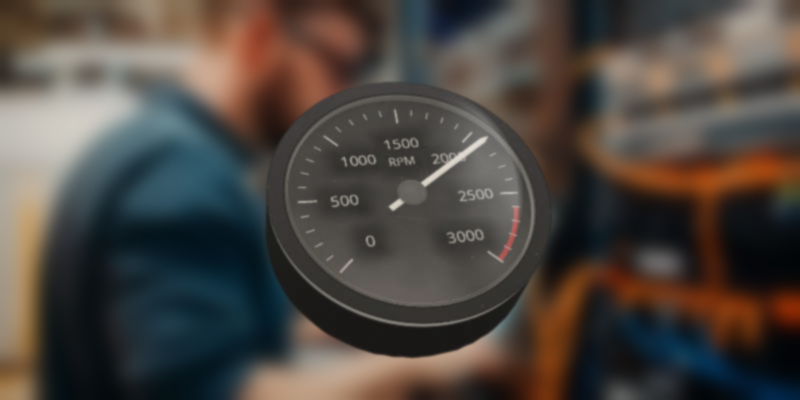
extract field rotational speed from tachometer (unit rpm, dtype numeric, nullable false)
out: 2100 rpm
